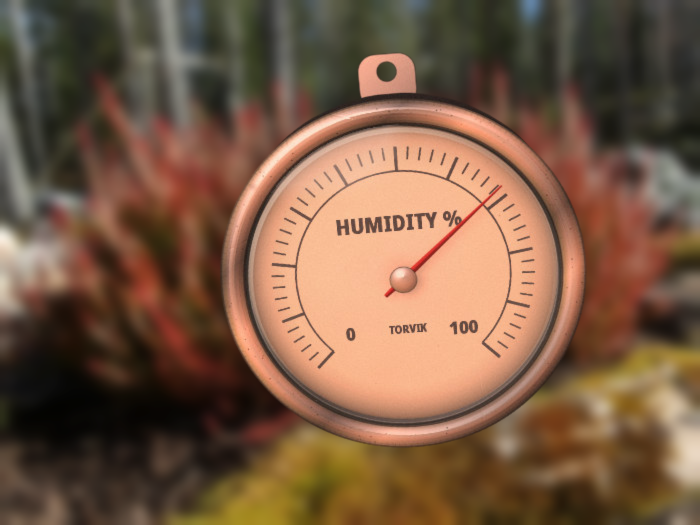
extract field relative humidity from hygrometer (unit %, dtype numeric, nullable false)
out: 68 %
